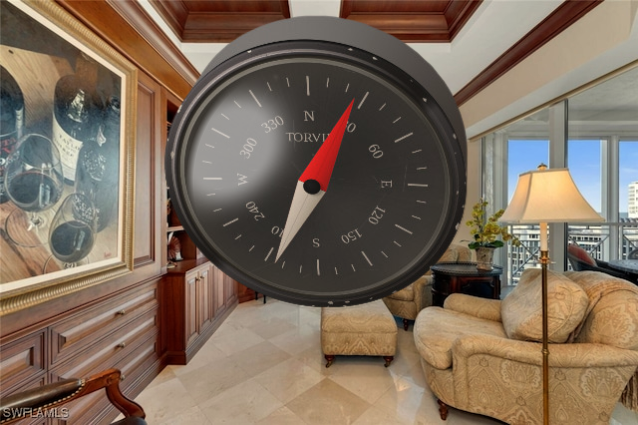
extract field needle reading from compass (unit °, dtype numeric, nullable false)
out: 25 °
